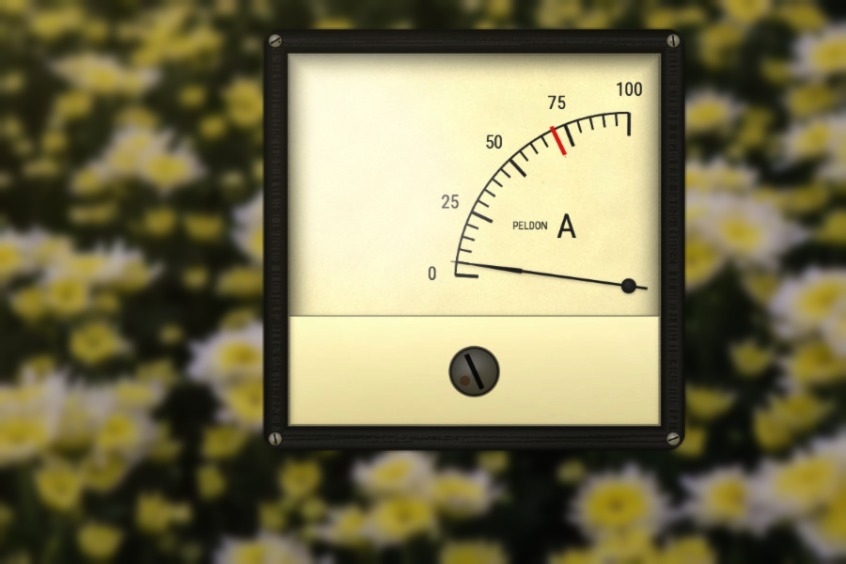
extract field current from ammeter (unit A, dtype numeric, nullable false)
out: 5 A
